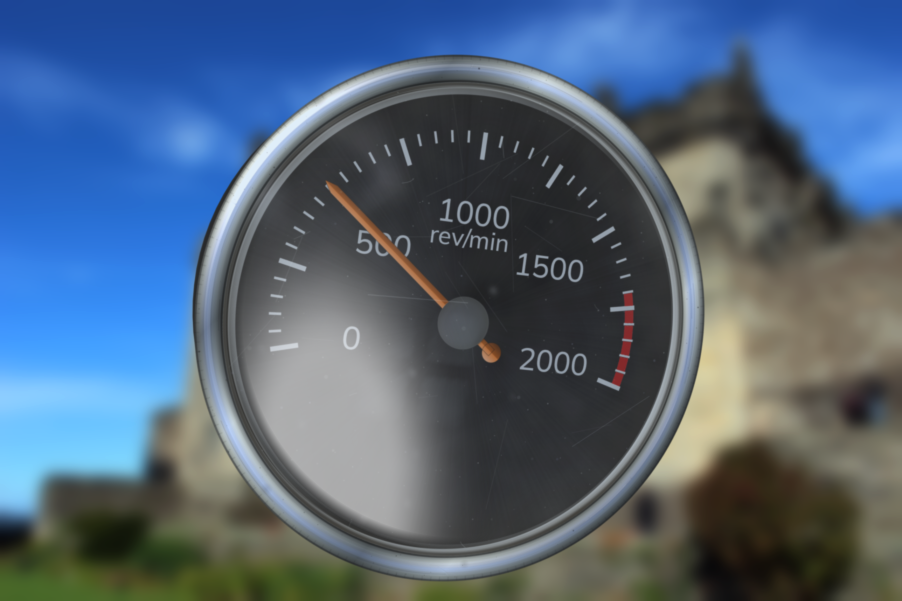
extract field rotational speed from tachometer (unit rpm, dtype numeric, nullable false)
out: 500 rpm
